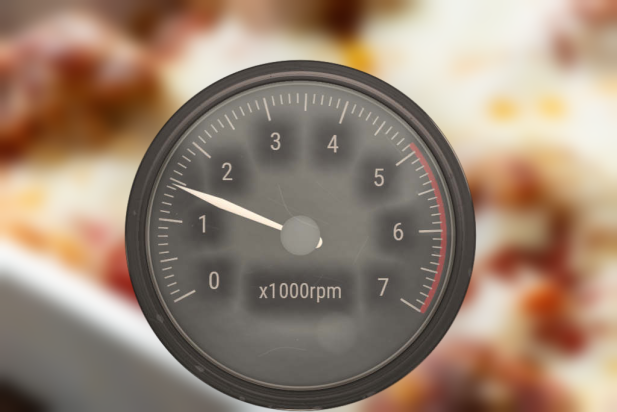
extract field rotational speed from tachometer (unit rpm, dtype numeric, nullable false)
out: 1450 rpm
